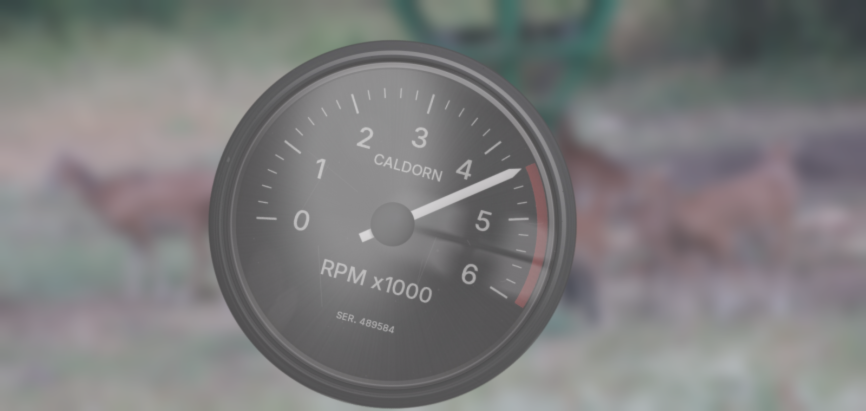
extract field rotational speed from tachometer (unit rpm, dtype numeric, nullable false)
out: 4400 rpm
